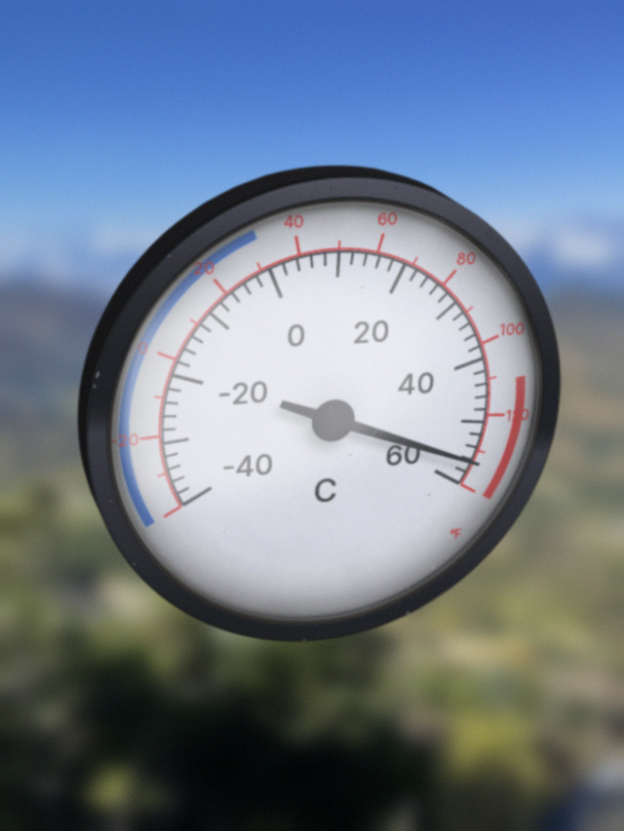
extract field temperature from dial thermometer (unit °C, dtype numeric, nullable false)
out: 56 °C
